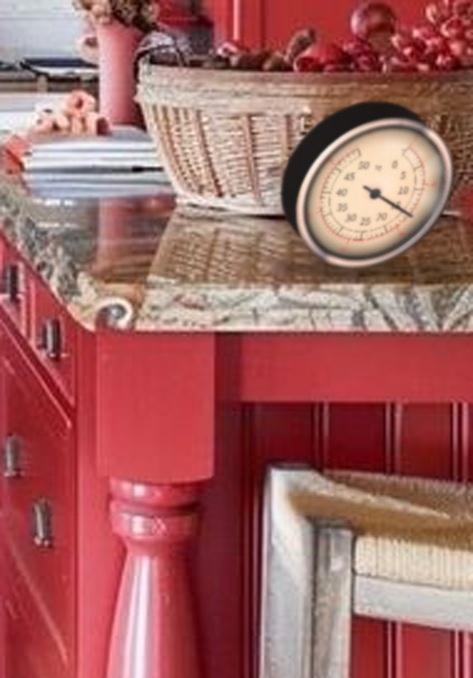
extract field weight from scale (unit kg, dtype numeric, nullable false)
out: 15 kg
